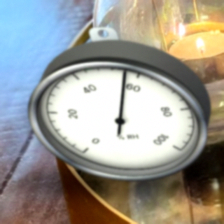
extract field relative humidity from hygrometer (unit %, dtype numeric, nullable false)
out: 56 %
